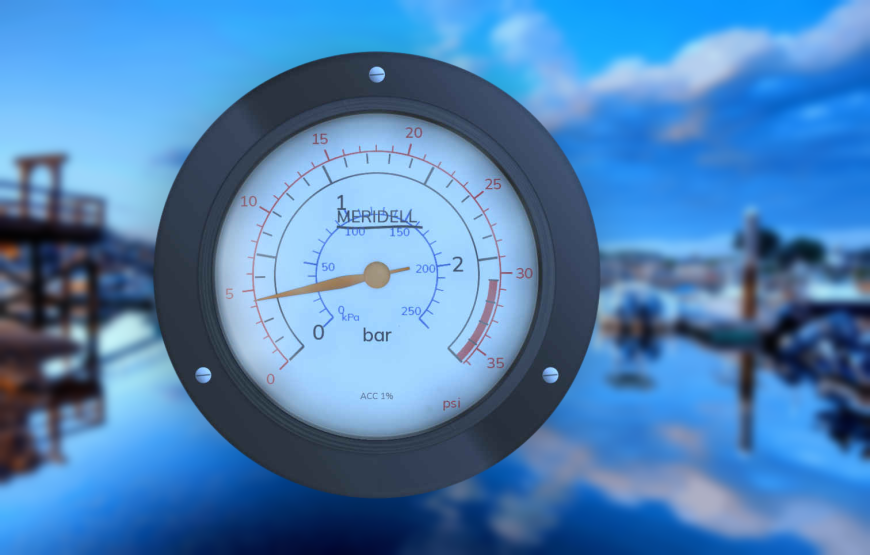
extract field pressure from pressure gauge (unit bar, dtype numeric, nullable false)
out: 0.3 bar
